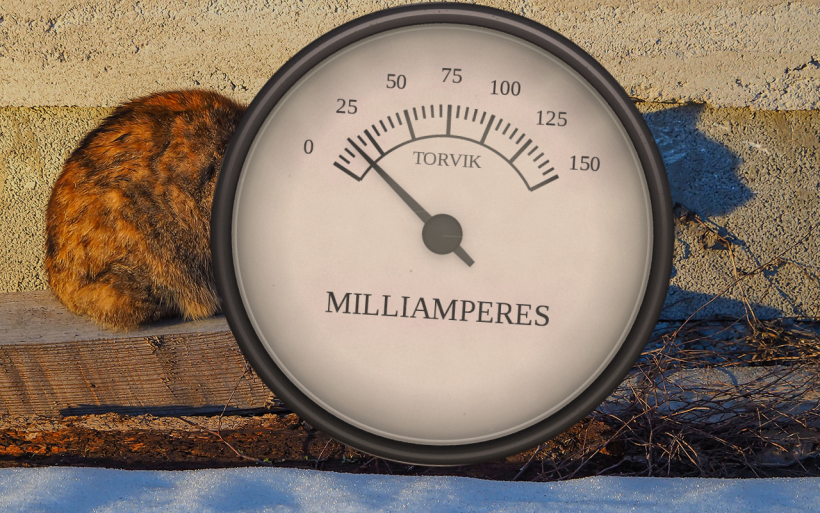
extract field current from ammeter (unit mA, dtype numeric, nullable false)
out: 15 mA
